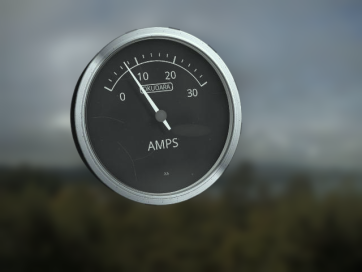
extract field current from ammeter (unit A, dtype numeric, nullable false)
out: 7 A
